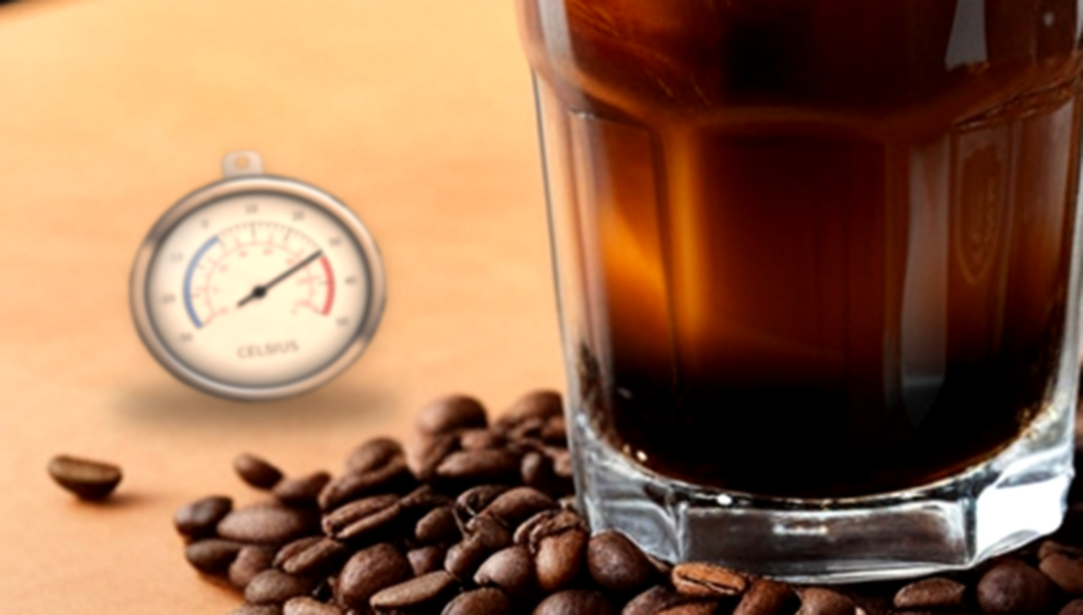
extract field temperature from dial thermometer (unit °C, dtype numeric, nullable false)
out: 30 °C
